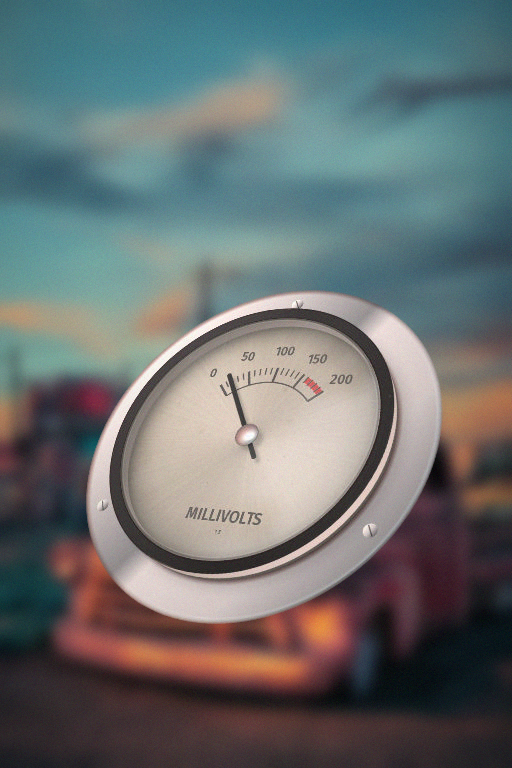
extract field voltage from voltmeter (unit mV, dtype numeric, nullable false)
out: 20 mV
